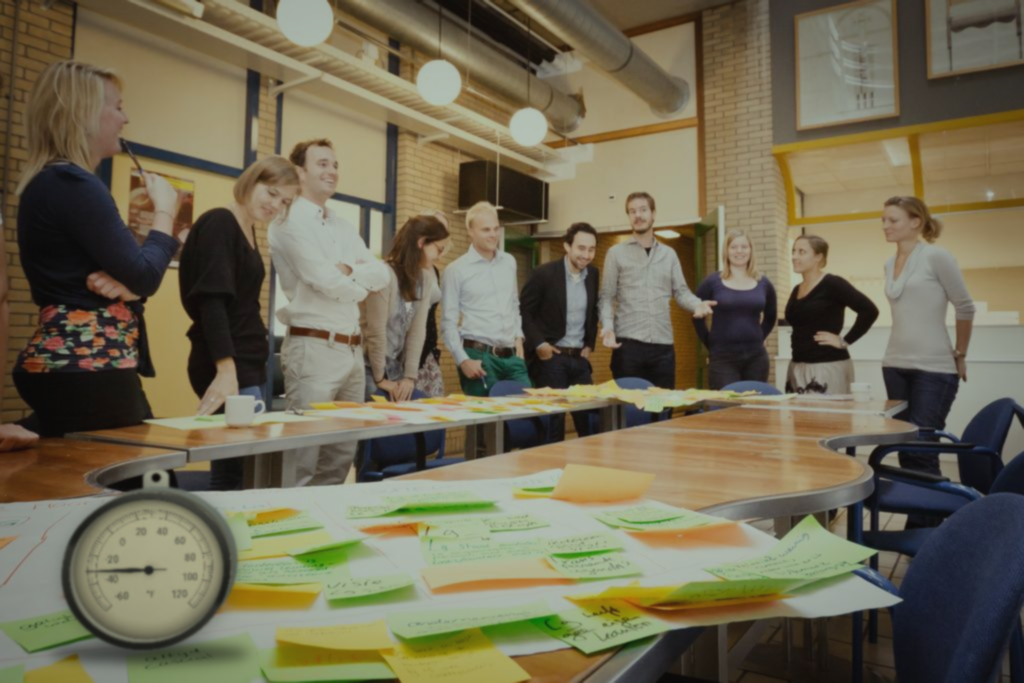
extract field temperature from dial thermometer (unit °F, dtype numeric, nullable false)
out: -30 °F
